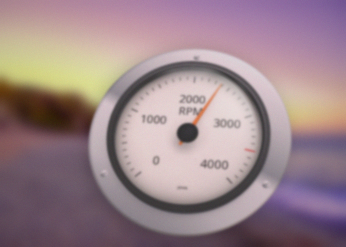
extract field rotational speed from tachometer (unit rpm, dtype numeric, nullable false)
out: 2400 rpm
